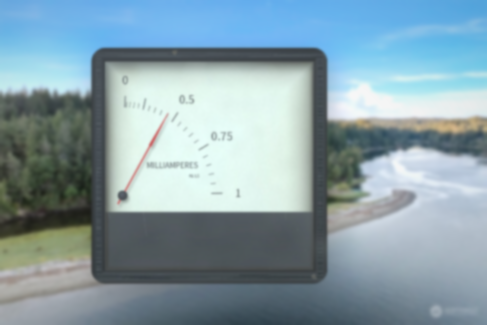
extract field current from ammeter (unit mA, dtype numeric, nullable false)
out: 0.45 mA
